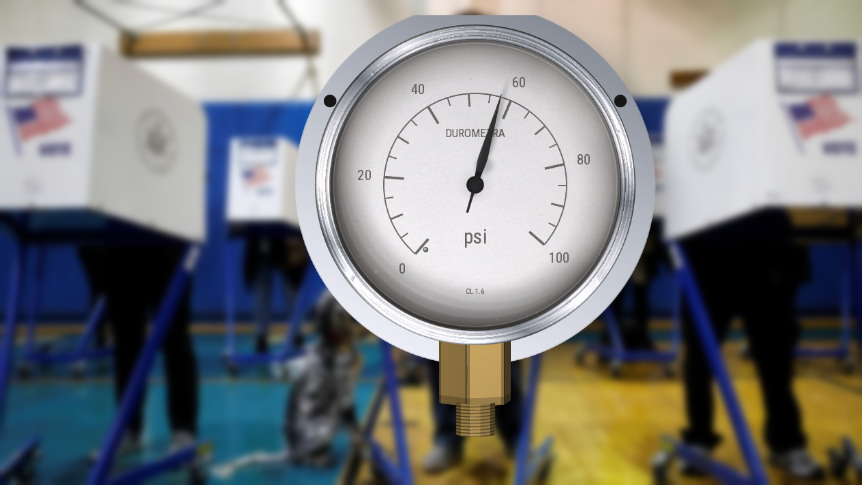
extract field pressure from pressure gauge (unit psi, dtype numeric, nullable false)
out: 57.5 psi
